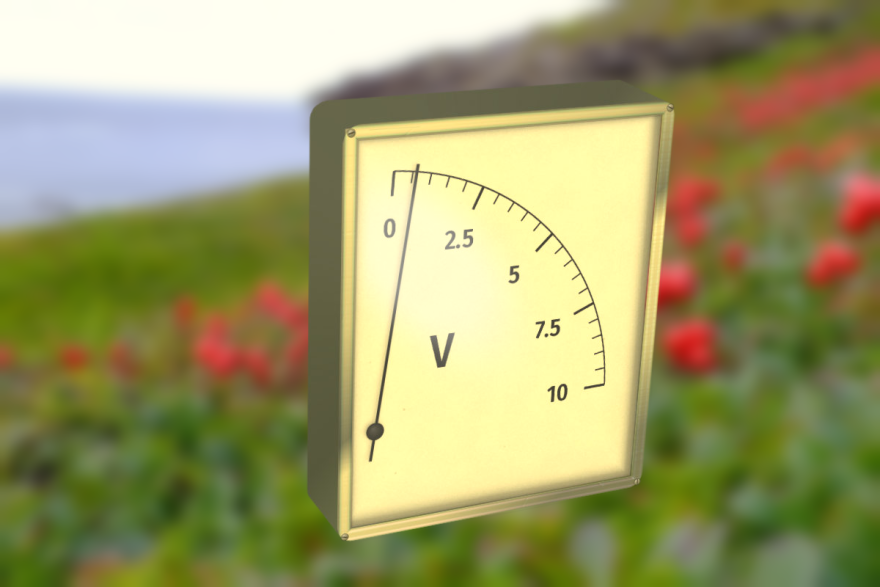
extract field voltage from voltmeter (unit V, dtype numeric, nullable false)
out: 0.5 V
